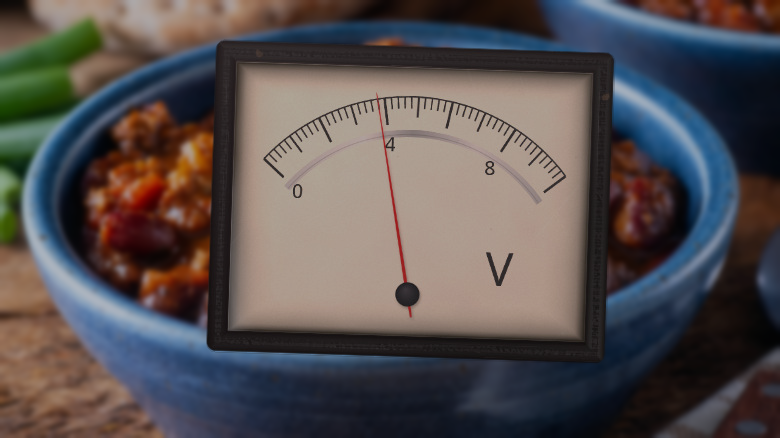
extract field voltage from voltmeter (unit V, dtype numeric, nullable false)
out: 3.8 V
